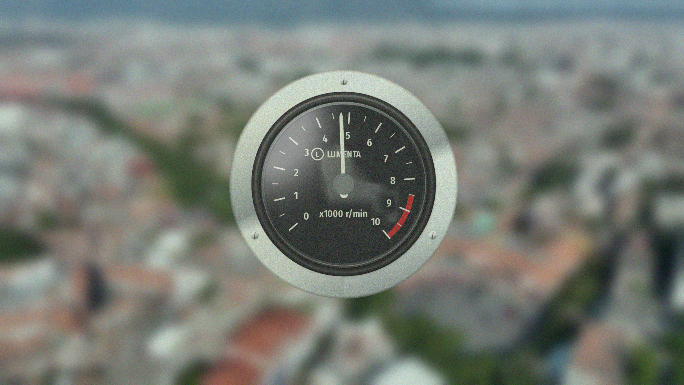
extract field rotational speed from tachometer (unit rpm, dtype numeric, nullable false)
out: 4750 rpm
